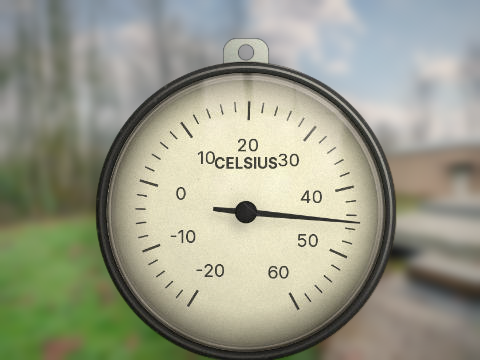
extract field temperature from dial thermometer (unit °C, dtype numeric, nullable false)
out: 45 °C
